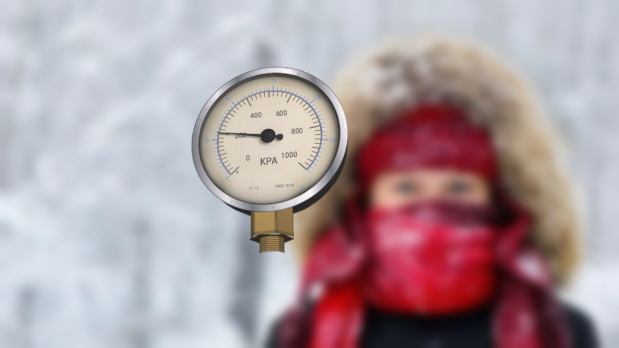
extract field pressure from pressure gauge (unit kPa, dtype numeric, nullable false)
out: 200 kPa
